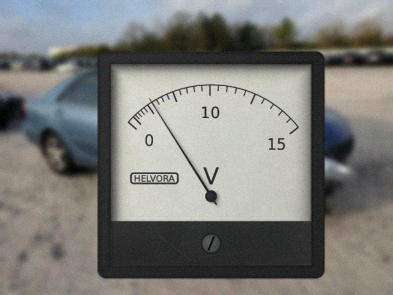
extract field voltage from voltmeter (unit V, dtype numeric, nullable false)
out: 5.5 V
